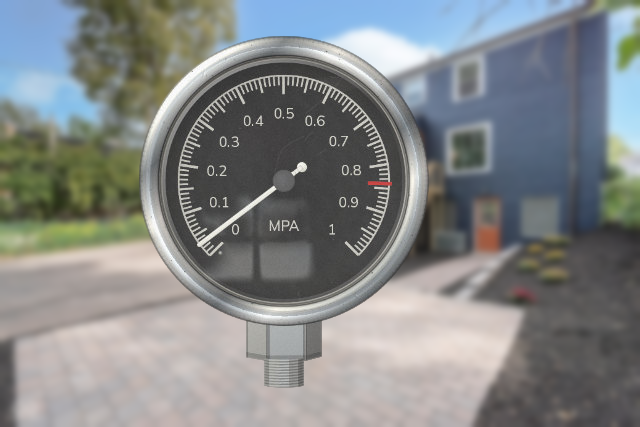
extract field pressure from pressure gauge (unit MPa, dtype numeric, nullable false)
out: 0.03 MPa
